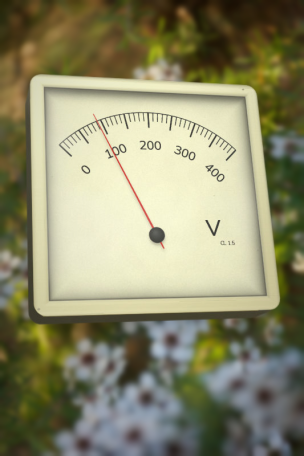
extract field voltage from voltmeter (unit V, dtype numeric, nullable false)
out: 90 V
